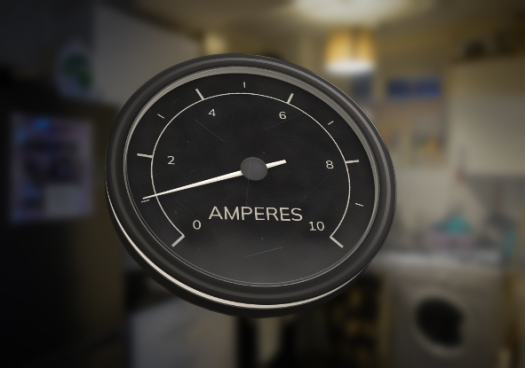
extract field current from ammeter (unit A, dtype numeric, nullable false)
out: 1 A
